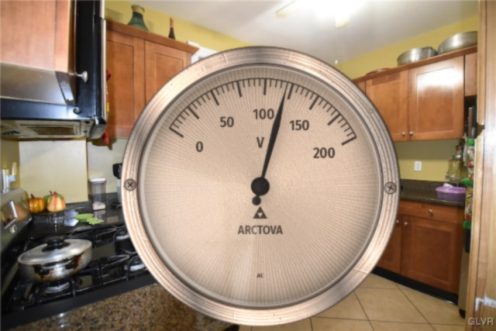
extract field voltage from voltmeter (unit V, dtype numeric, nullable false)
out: 120 V
